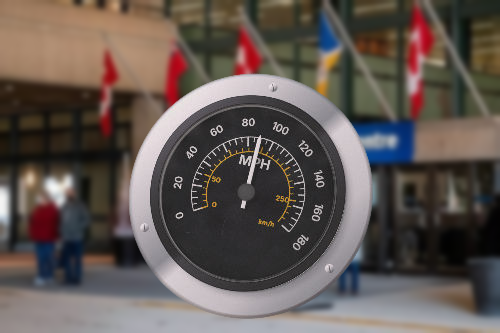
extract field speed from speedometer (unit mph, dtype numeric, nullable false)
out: 90 mph
